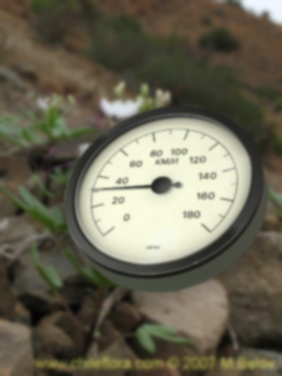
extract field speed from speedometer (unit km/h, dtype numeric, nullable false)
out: 30 km/h
